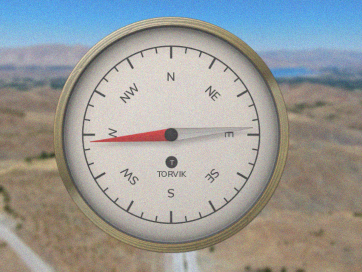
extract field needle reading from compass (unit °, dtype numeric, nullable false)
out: 265 °
